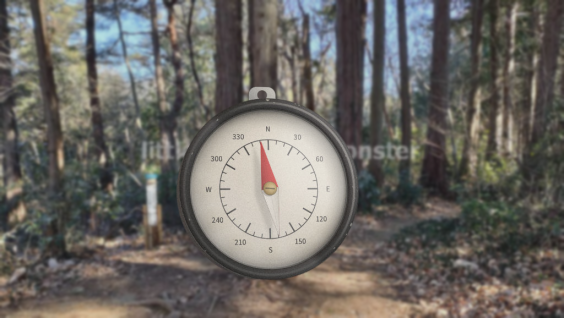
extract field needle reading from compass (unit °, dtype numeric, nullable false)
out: 350 °
